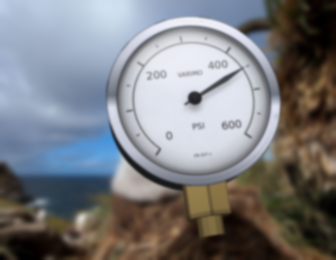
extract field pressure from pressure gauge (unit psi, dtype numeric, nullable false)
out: 450 psi
